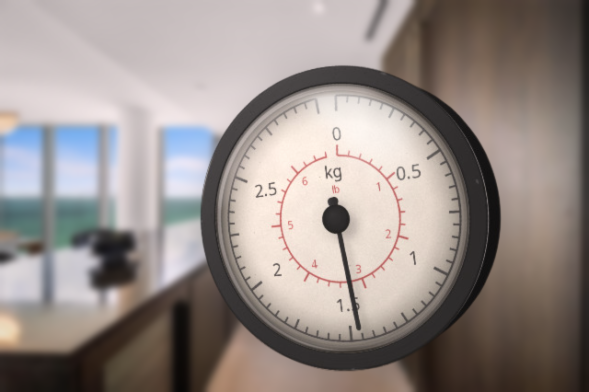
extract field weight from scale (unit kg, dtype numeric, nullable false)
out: 1.45 kg
